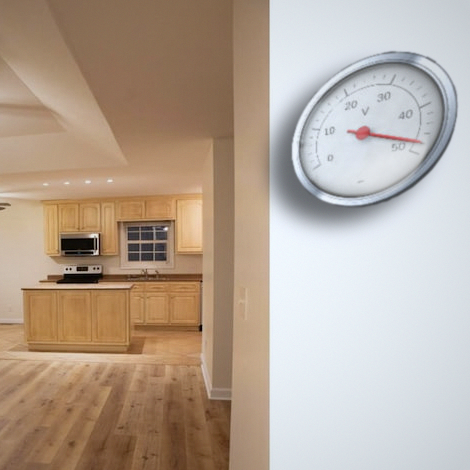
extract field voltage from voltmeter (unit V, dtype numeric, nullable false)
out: 48 V
